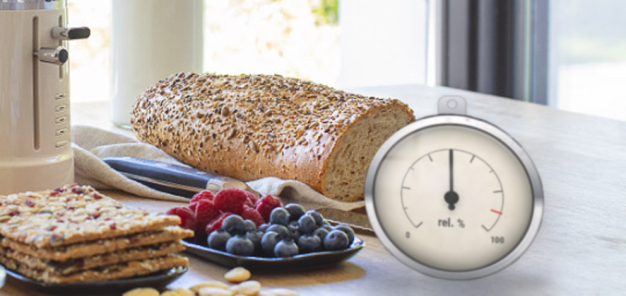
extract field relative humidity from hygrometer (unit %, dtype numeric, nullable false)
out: 50 %
